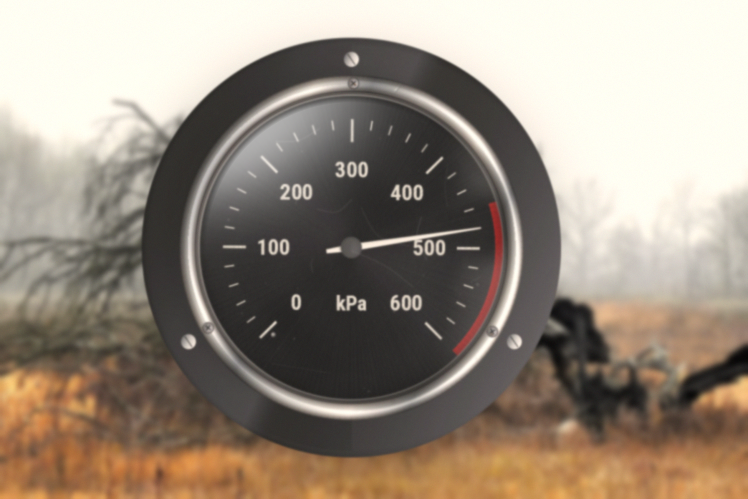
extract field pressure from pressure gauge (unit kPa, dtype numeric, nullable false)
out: 480 kPa
